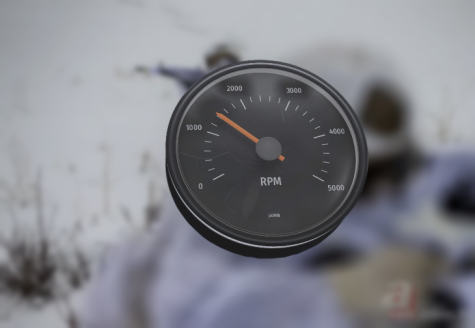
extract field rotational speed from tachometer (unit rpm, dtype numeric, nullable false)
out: 1400 rpm
